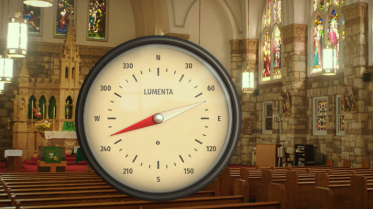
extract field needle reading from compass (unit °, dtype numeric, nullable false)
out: 250 °
